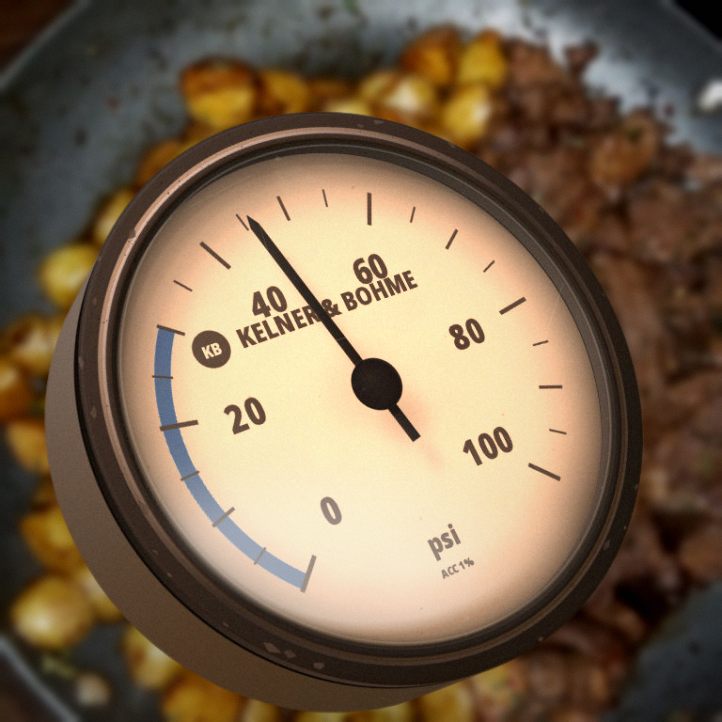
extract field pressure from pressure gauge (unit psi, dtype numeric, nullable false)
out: 45 psi
